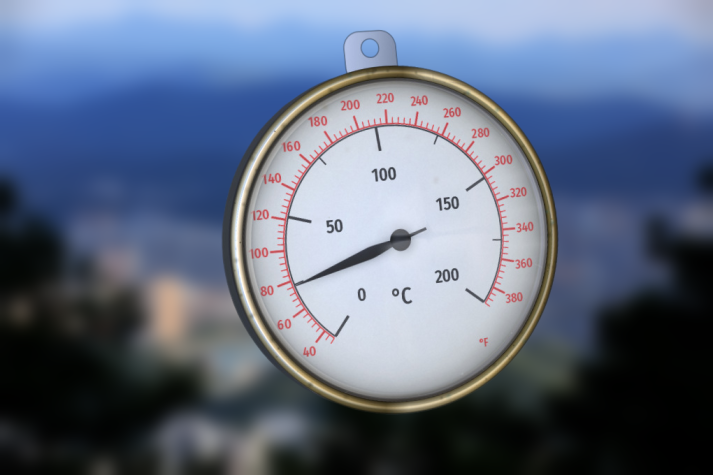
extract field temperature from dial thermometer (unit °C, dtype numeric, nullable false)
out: 25 °C
